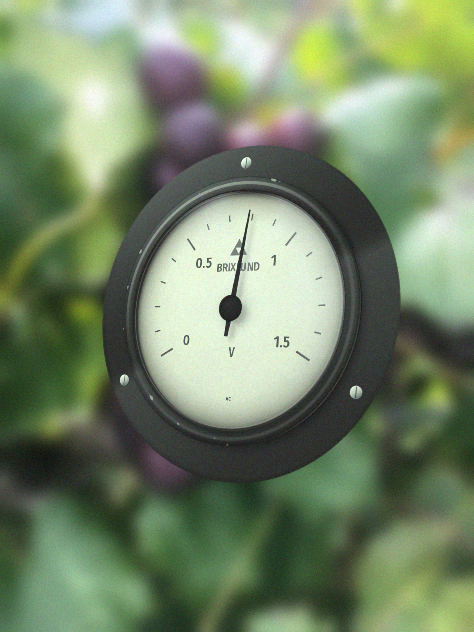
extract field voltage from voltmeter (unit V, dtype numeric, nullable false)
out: 0.8 V
